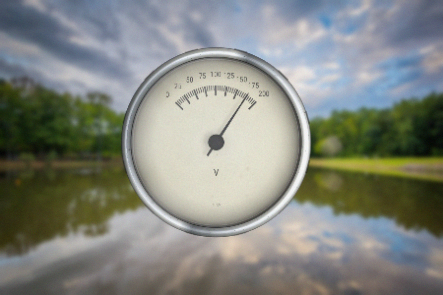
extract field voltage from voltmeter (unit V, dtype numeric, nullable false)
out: 175 V
